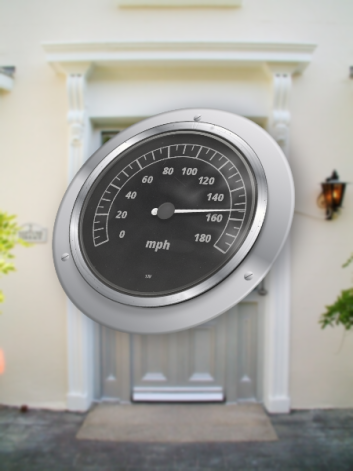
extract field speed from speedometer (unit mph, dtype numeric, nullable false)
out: 155 mph
